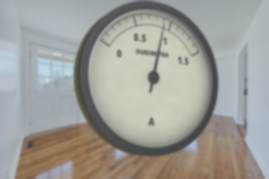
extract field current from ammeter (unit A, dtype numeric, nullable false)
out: 0.9 A
